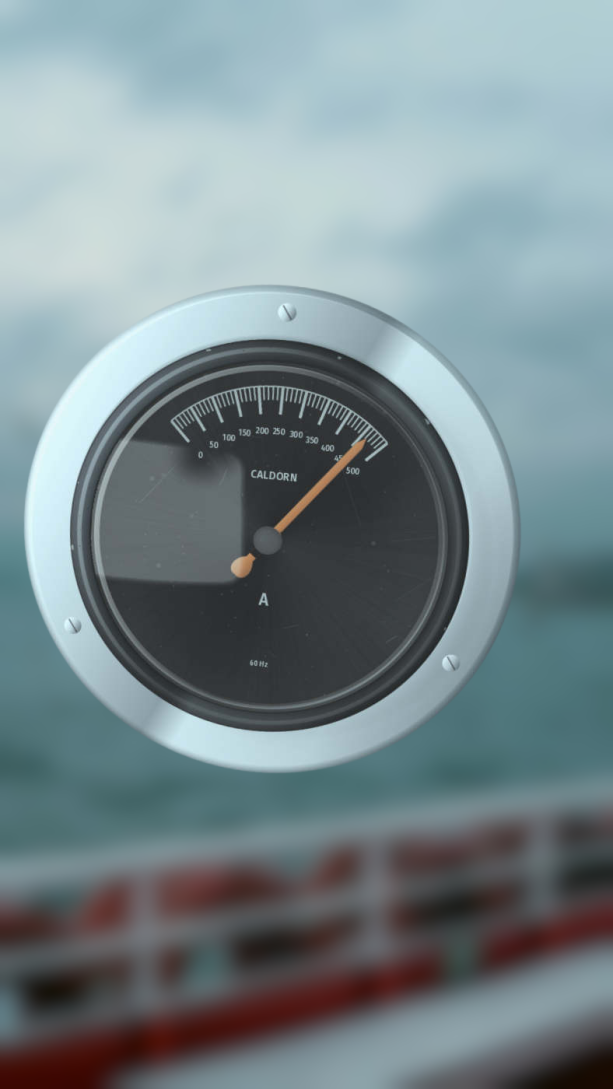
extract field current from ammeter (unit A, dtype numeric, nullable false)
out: 460 A
